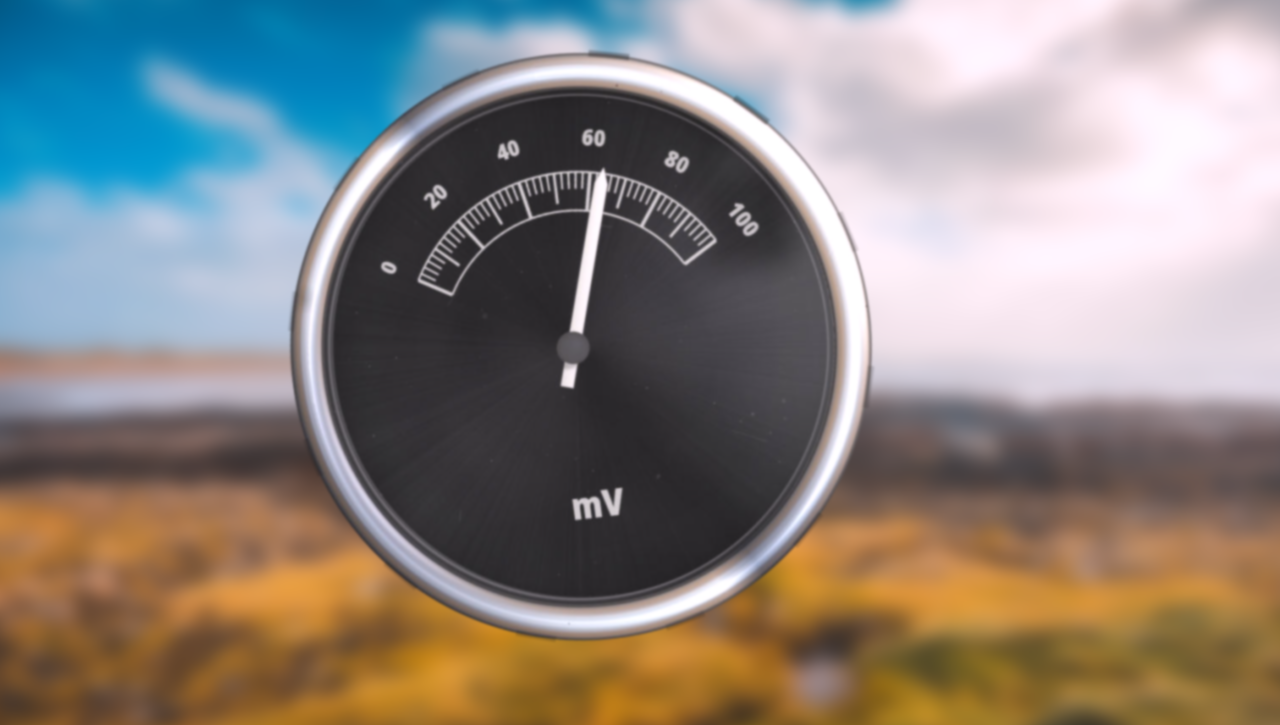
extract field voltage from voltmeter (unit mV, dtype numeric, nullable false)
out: 64 mV
